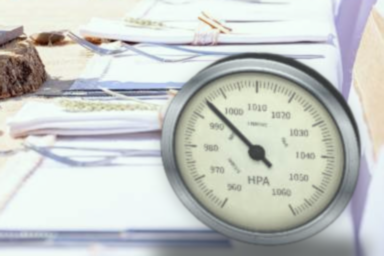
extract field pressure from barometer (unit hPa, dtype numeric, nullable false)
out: 995 hPa
